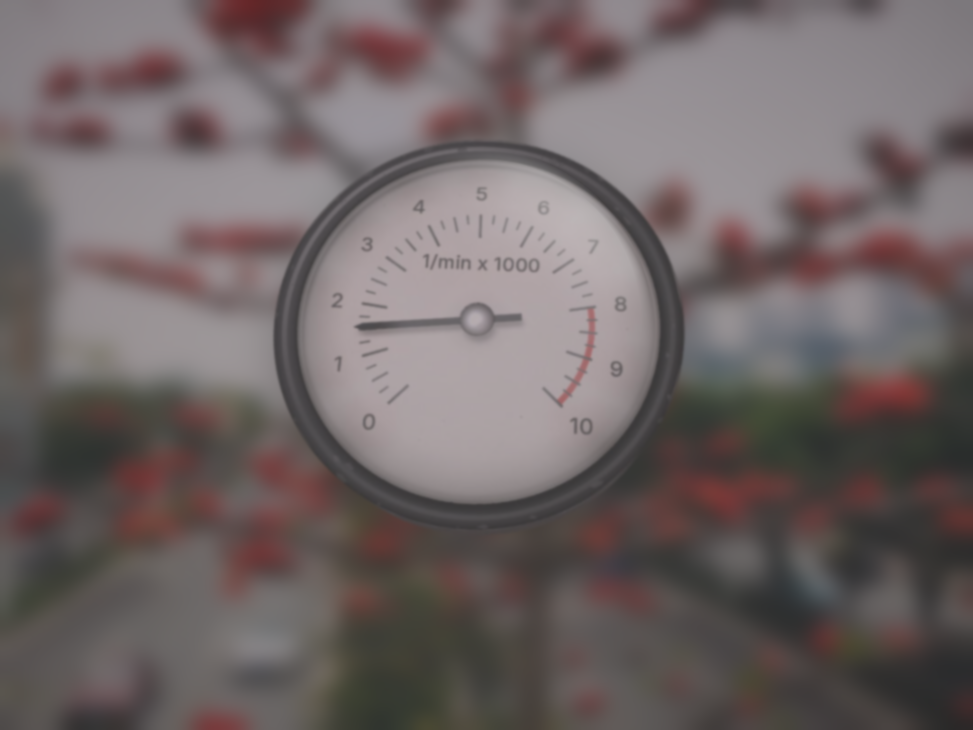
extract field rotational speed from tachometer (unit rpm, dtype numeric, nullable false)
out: 1500 rpm
